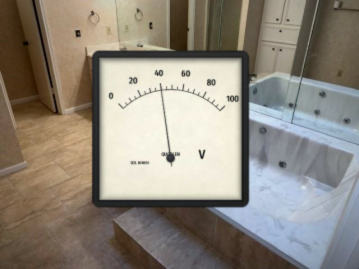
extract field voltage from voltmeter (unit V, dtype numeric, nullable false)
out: 40 V
